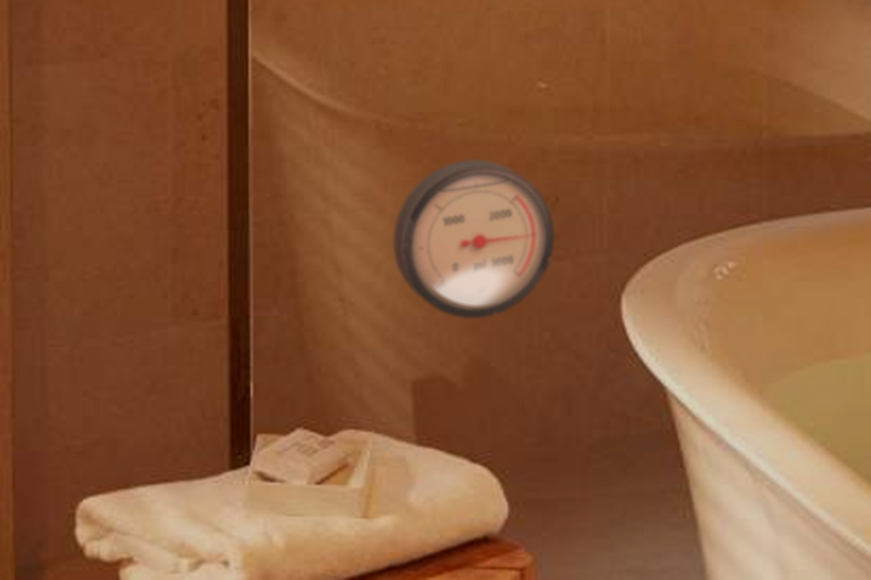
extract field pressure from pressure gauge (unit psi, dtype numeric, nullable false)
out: 2500 psi
